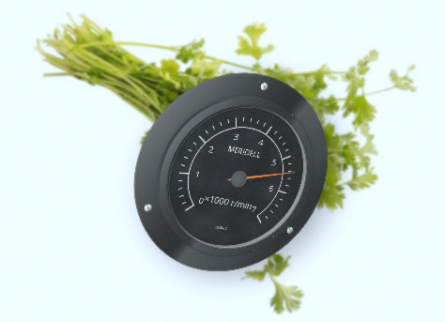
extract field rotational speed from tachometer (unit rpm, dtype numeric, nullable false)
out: 5400 rpm
